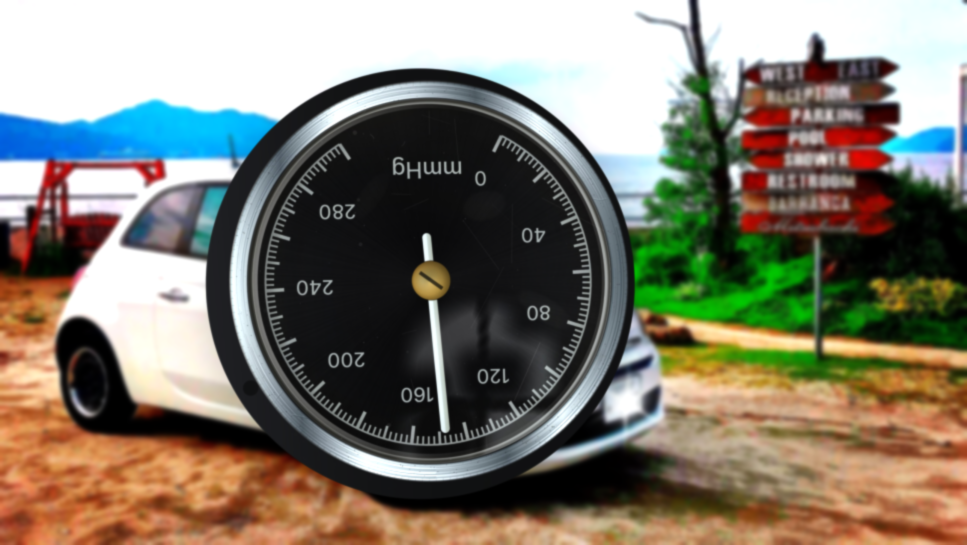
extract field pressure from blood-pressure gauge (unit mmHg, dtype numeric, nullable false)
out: 148 mmHg
